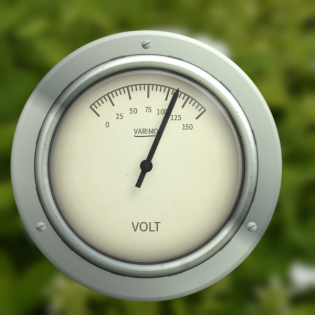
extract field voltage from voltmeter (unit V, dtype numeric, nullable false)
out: 110 V
